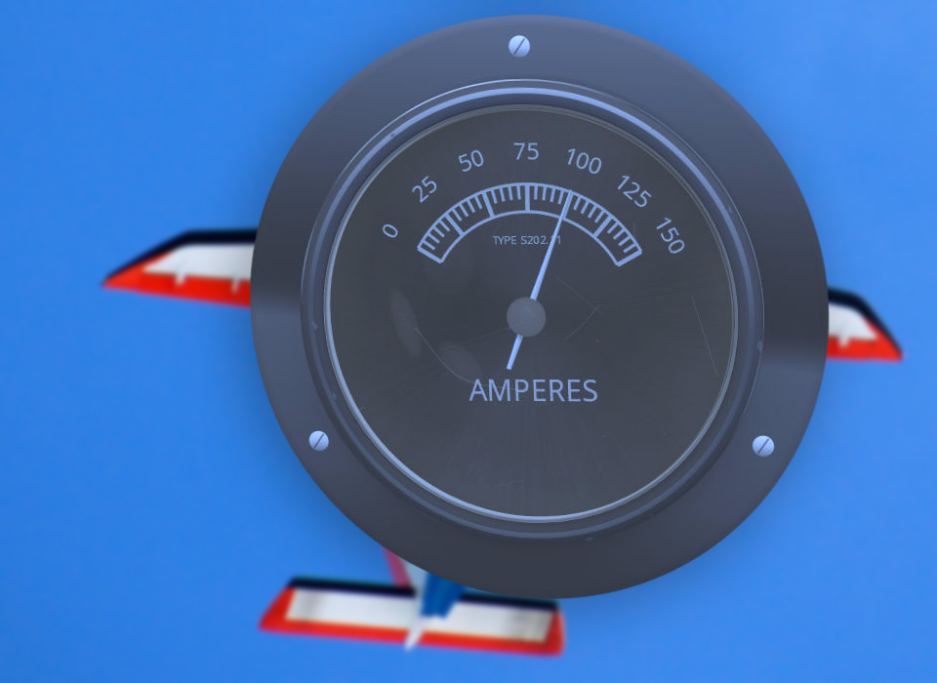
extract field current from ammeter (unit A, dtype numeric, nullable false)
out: 100 A
